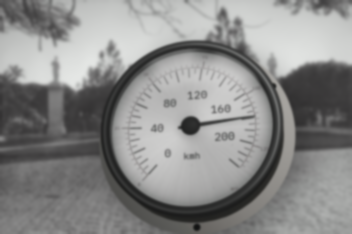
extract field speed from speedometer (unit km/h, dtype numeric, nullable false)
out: 180 km/h
